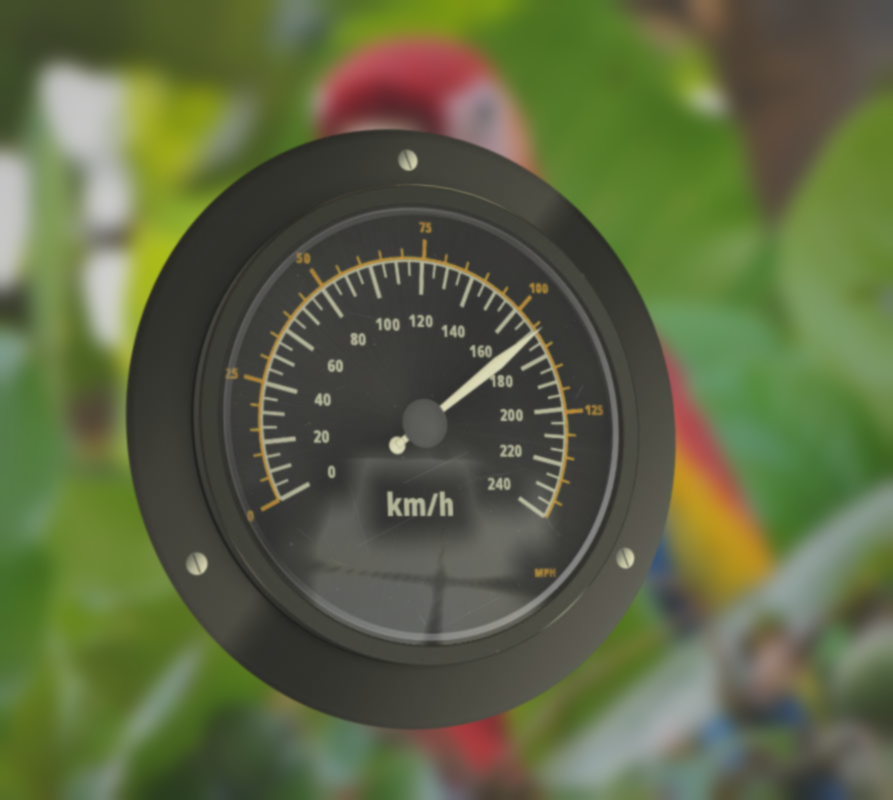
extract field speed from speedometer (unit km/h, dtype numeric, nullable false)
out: 170 km/h
